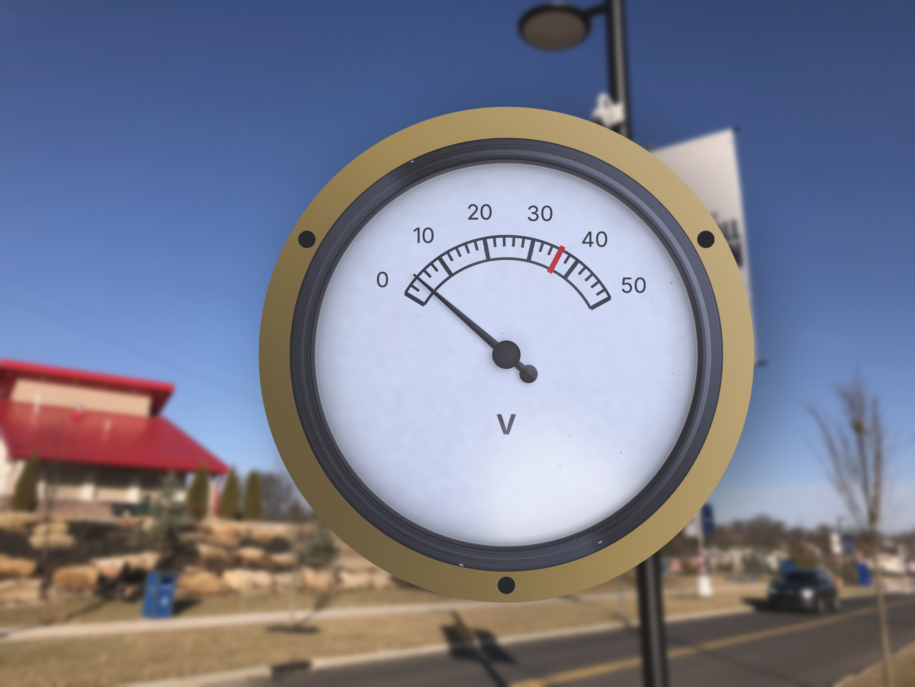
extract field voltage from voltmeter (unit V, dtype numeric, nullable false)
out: 4 V
